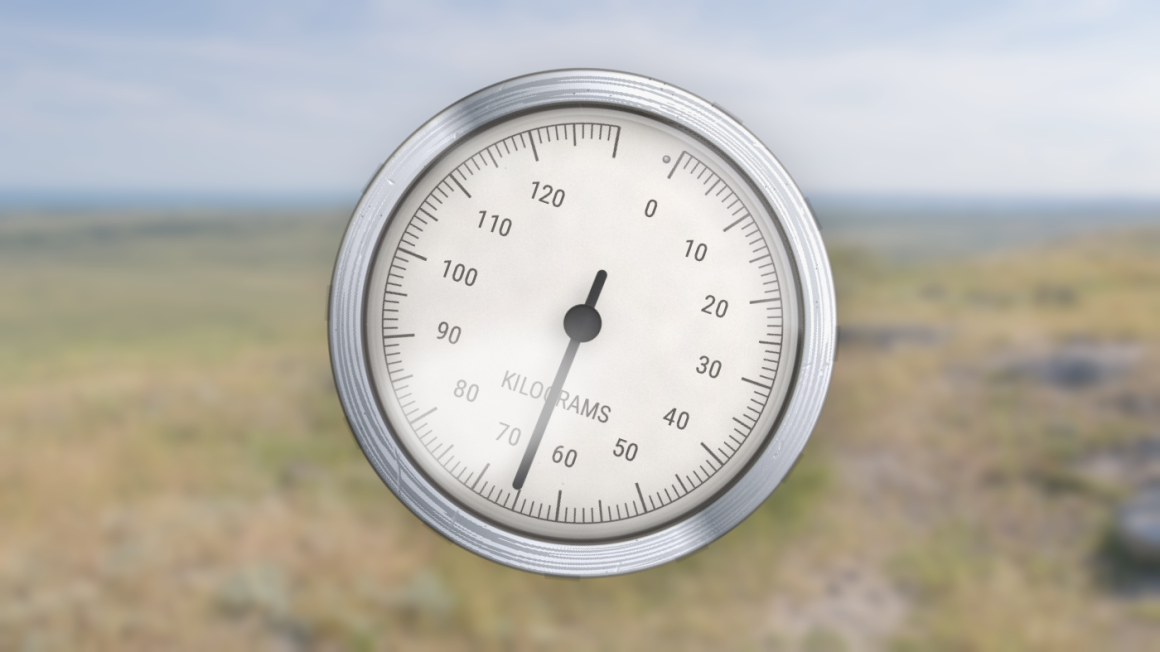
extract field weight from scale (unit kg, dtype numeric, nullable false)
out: 65.5 kg
